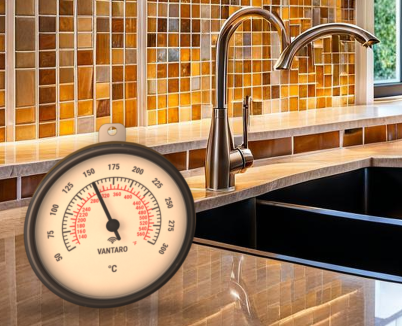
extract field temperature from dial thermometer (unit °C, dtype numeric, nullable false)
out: 150 °C
